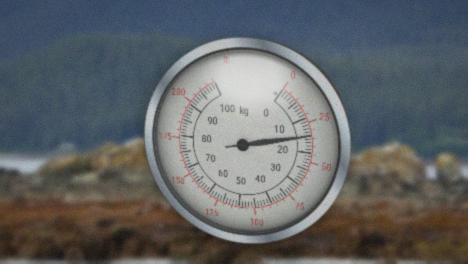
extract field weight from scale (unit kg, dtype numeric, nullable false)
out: 15 kg
